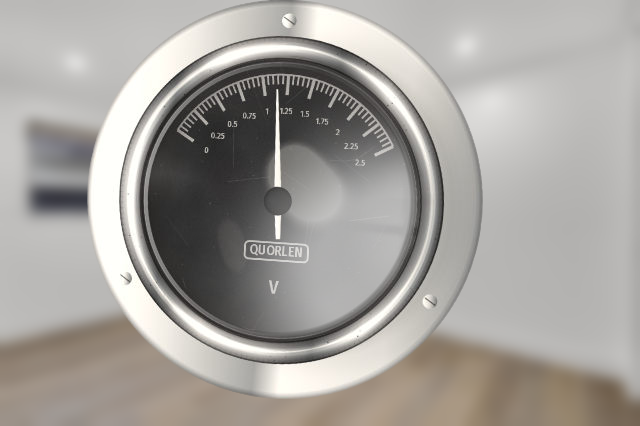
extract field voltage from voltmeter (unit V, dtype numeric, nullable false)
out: 1.15 V
